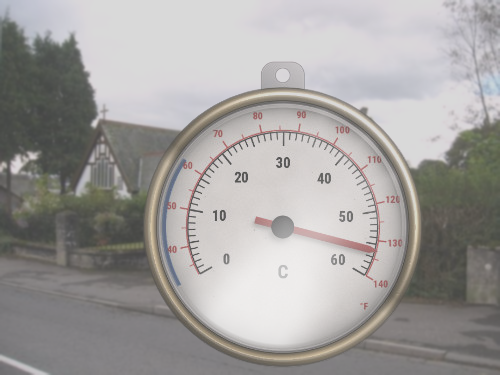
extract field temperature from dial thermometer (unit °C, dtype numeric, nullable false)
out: 56 °C
